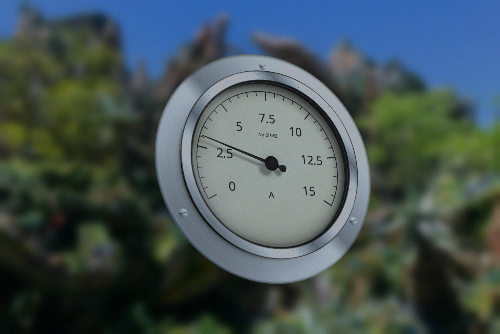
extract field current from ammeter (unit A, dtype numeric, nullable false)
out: 3 A
